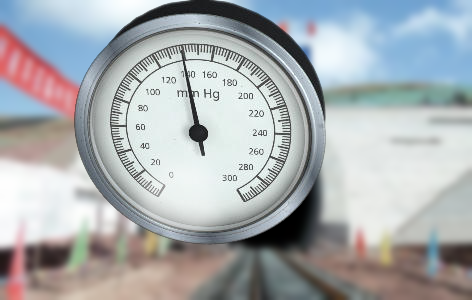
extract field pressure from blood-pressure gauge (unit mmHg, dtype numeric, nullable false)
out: 140 mmHg
